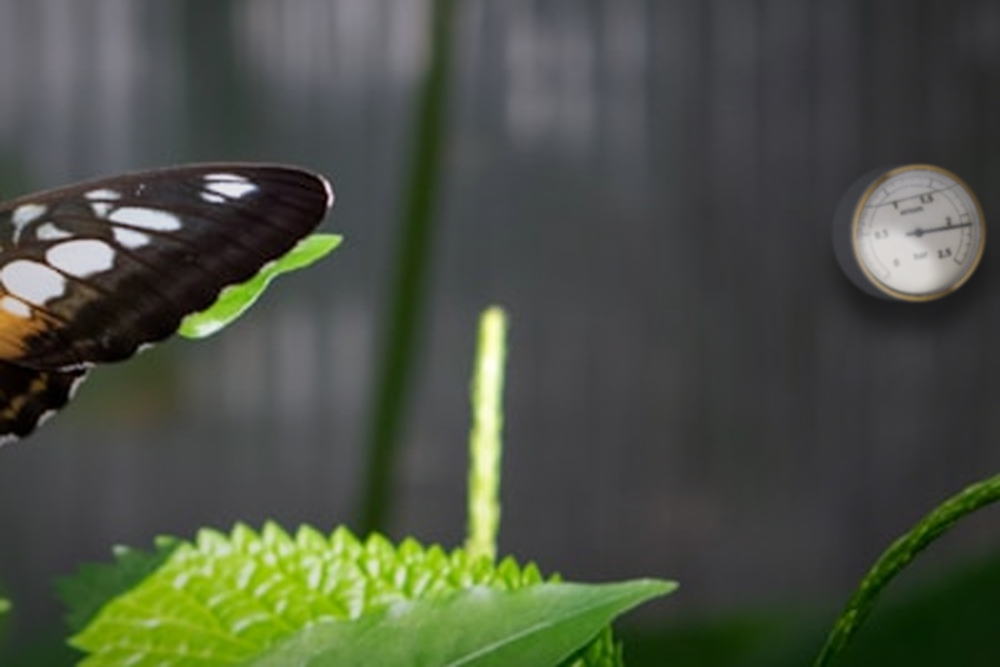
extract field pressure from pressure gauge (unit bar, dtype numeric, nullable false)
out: 2.1 bar
